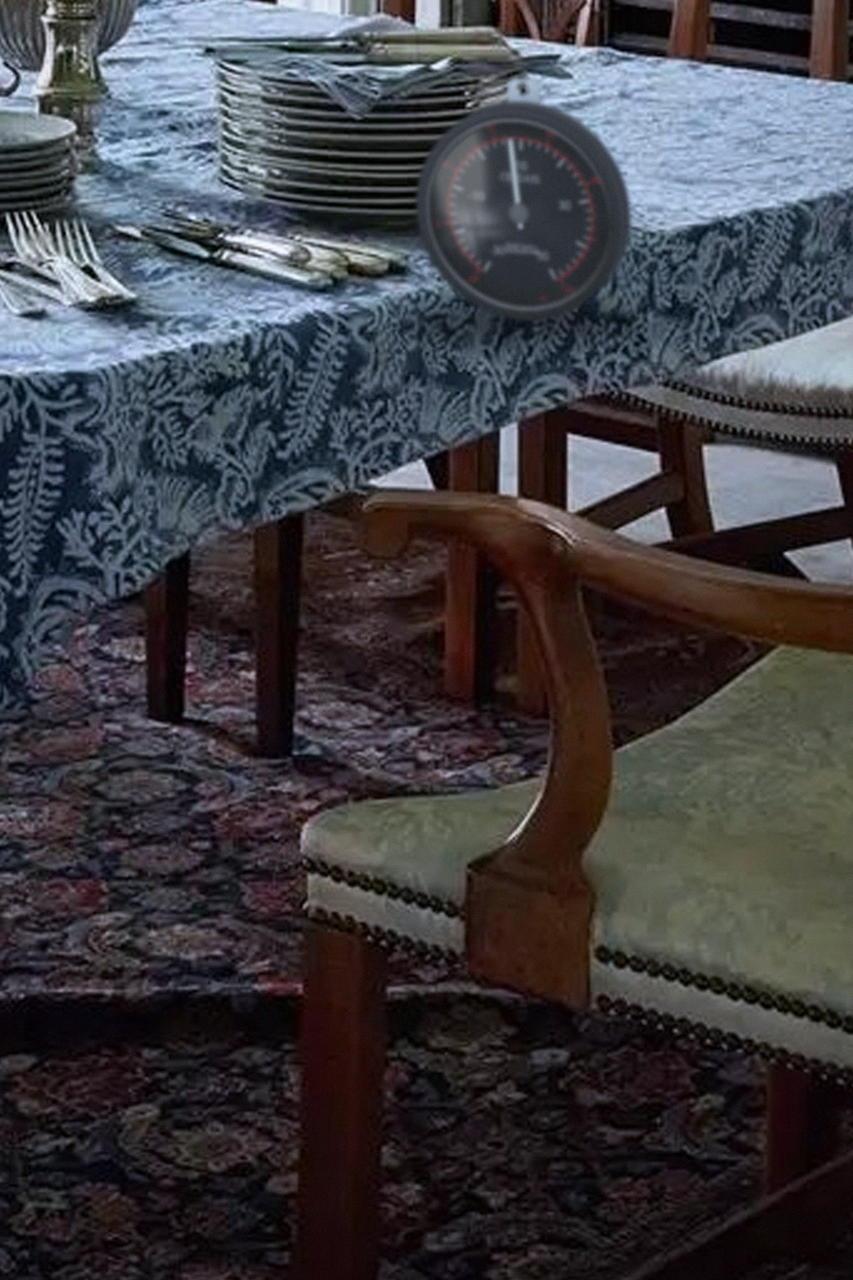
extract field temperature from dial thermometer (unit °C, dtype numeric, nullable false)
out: 8 °C
